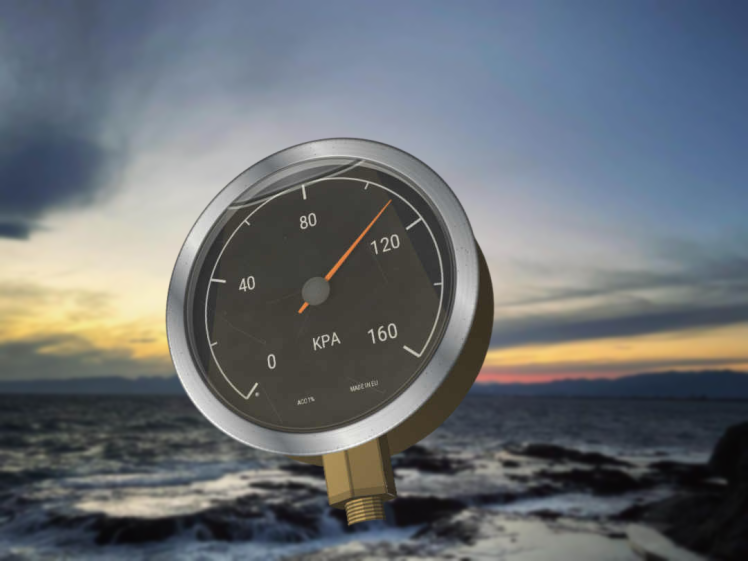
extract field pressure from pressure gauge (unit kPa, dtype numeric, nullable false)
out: 110 kPa
